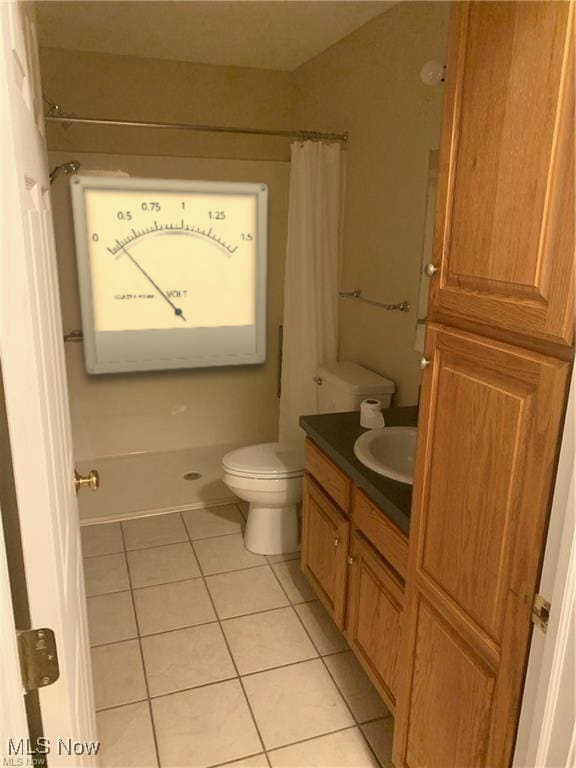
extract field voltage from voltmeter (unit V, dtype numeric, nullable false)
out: 0.25 V
